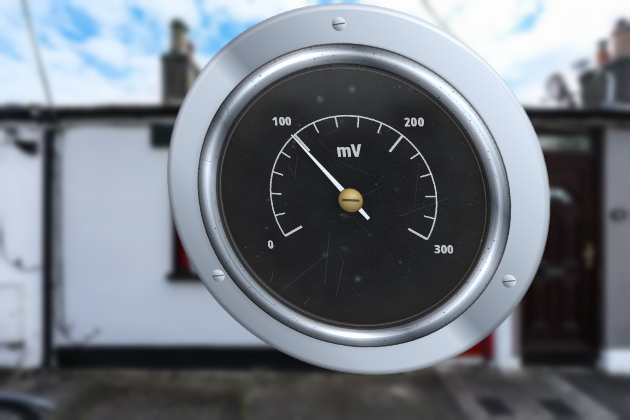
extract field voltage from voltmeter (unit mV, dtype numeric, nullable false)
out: 100 mV
